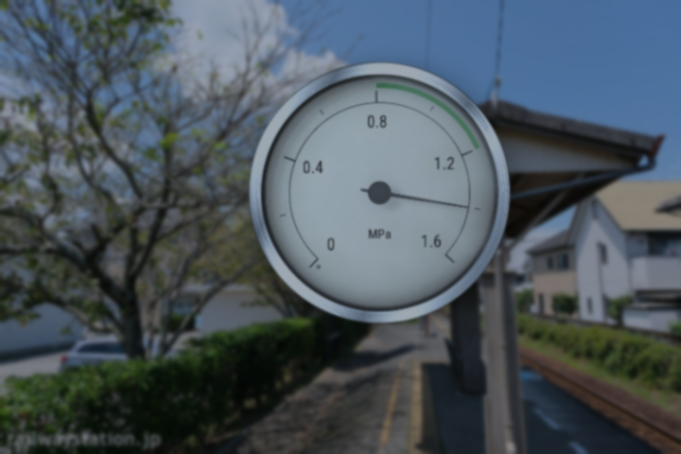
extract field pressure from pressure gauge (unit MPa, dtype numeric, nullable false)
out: 1.4 MPa
